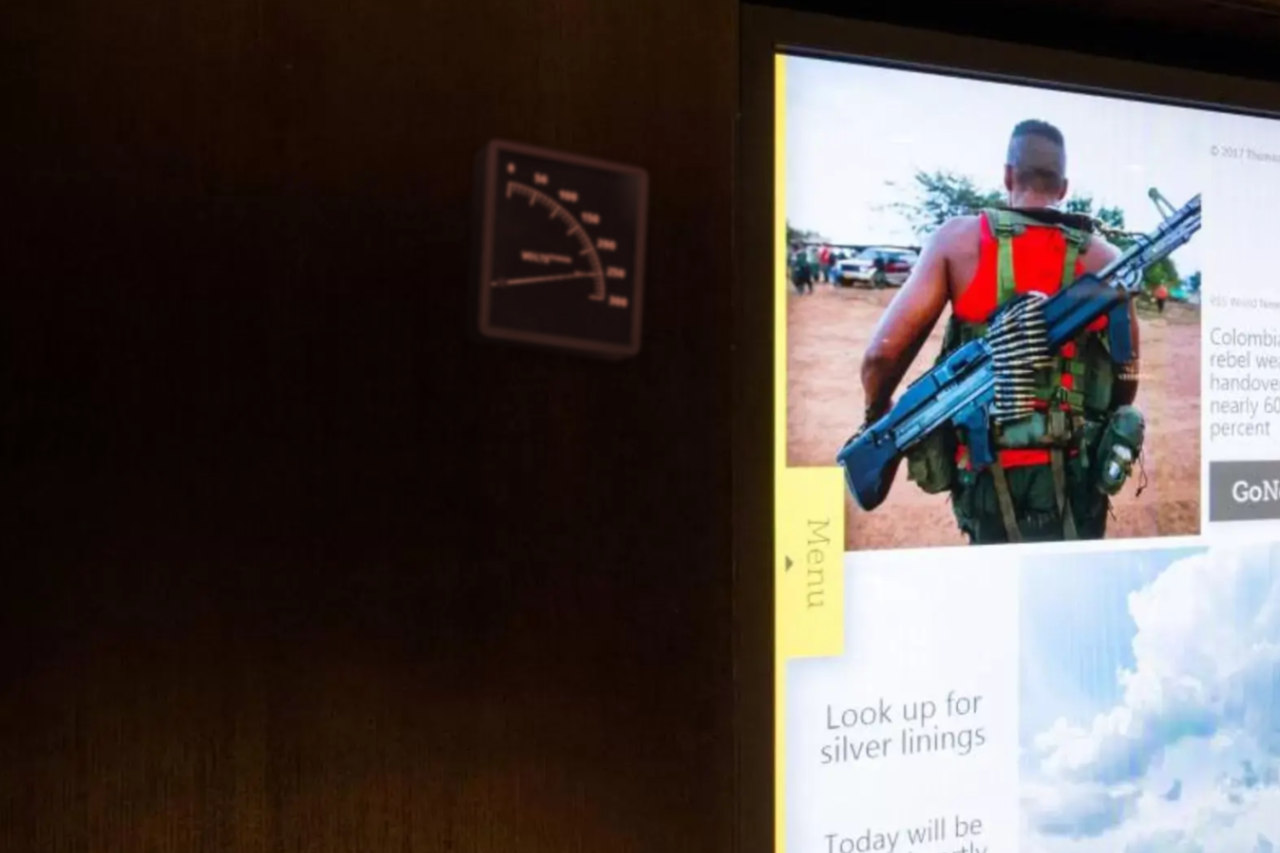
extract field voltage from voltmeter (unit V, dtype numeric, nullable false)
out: 250 V
